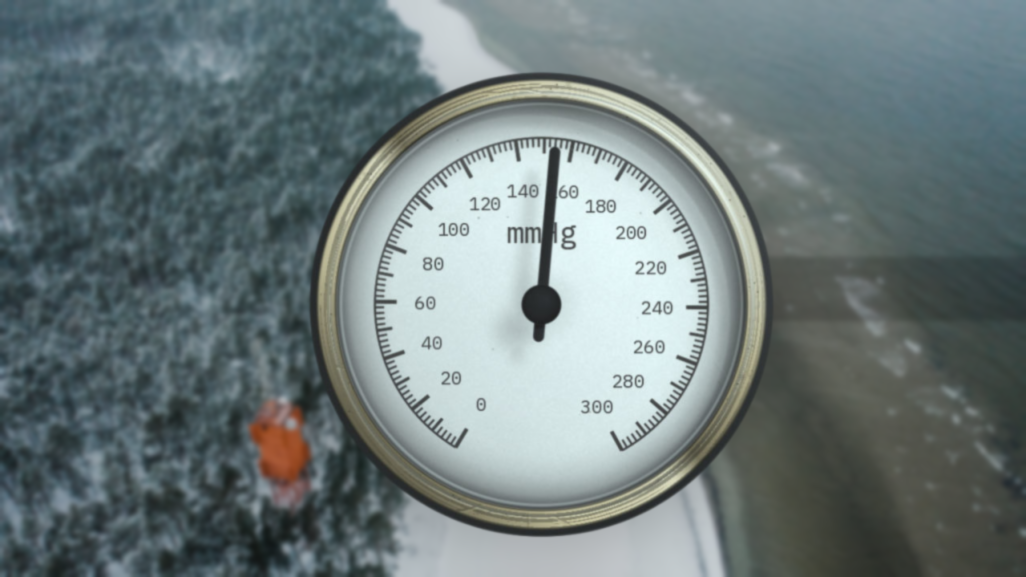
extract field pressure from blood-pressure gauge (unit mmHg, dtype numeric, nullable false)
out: 154 mmHg
